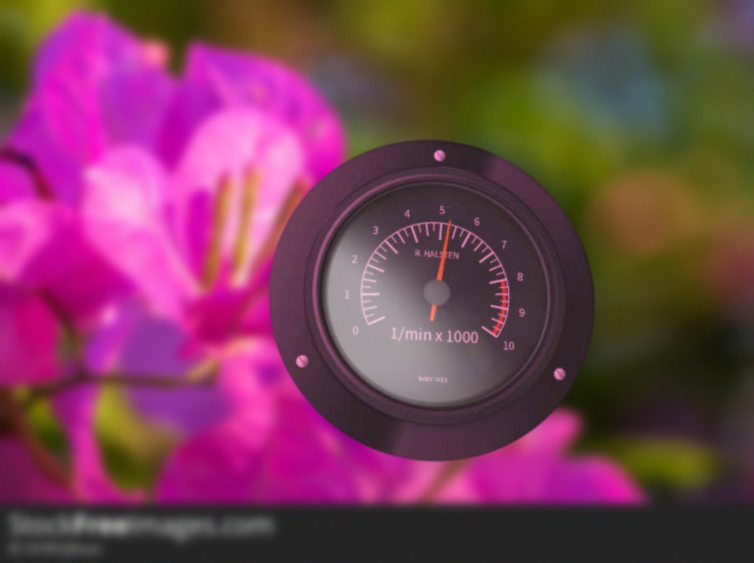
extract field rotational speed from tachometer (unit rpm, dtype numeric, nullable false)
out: 5250 rpm
